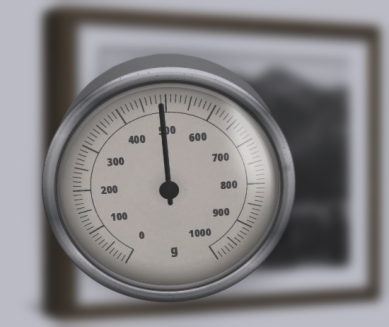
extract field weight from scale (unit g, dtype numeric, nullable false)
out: 490 g
